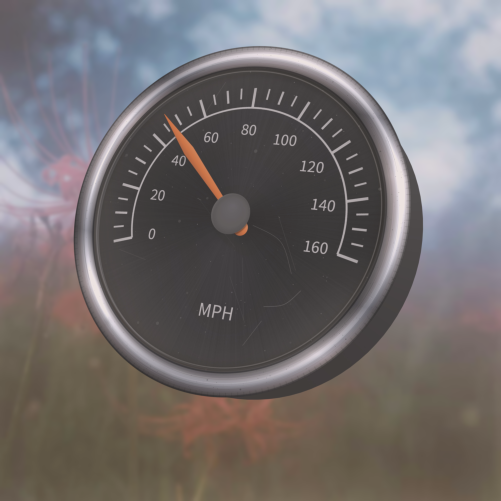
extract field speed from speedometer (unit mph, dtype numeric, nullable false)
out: 47.5 mph
